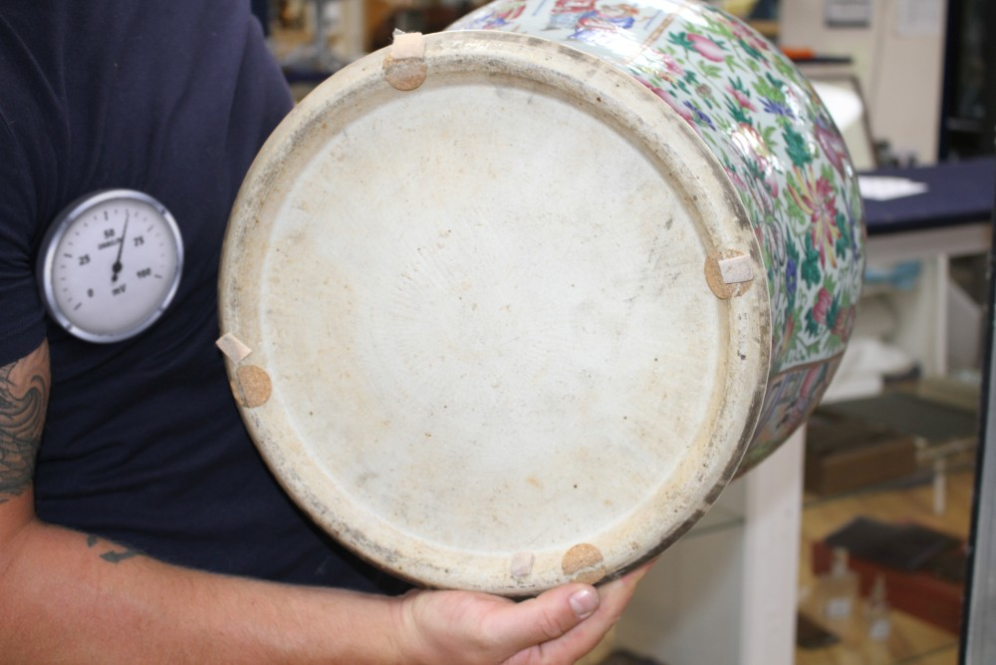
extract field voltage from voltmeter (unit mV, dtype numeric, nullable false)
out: 60 mV
